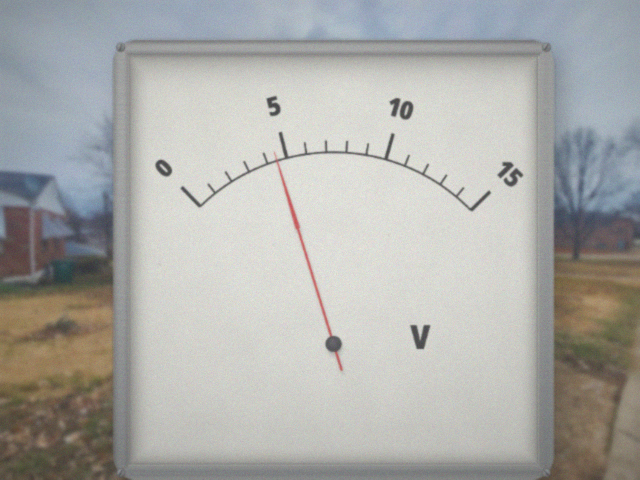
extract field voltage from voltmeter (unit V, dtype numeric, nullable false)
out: 4.5 V
